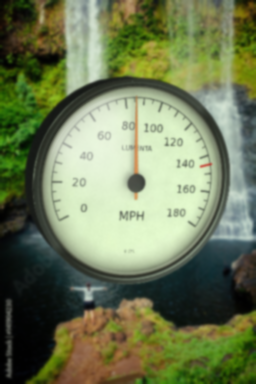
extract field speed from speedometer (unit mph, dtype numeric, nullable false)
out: 85 mph
